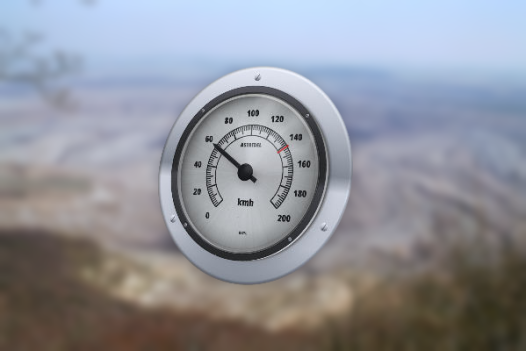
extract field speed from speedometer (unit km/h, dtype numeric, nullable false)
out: 60 km/h
